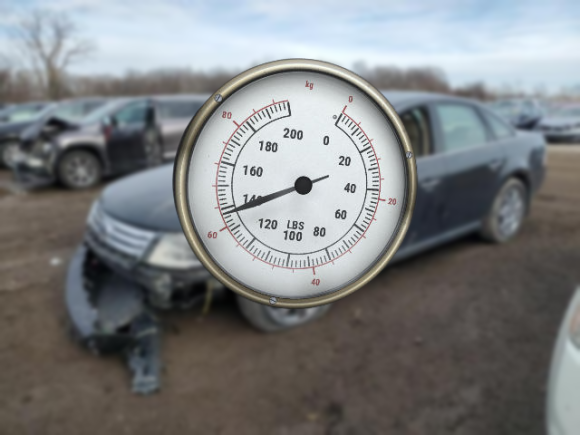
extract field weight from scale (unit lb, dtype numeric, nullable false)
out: 138 lb
